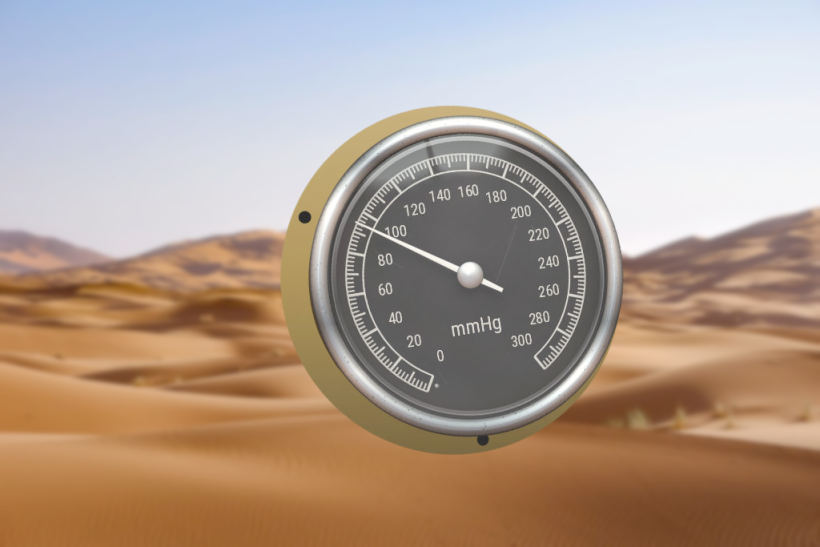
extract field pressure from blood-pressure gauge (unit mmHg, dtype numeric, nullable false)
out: 94 mmHg
